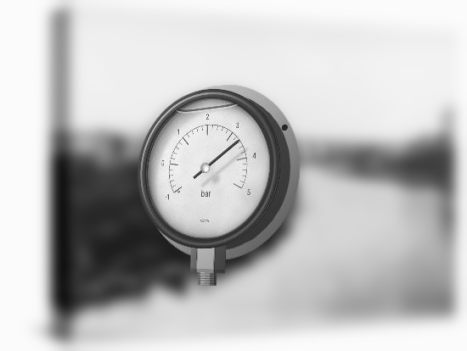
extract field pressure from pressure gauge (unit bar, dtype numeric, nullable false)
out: 3.4 bar
